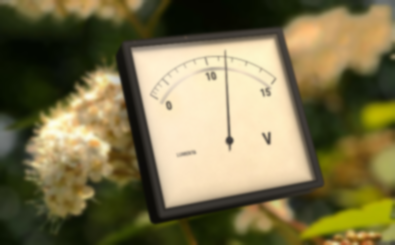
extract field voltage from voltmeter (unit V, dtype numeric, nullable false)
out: 11.5 V
